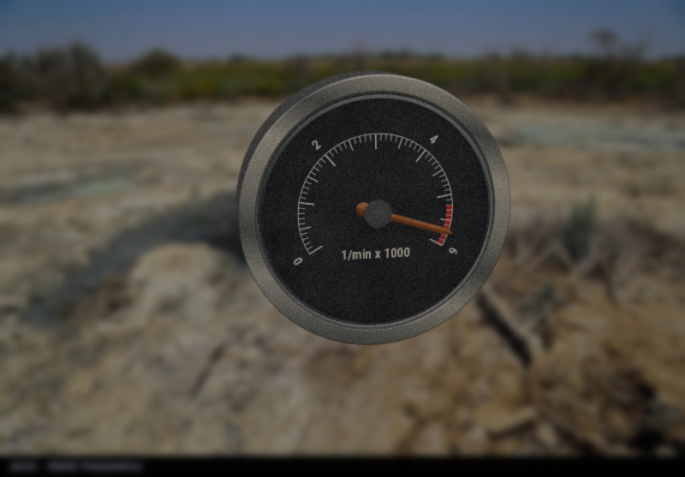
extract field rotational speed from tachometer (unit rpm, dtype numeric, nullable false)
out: 5700 rpm
